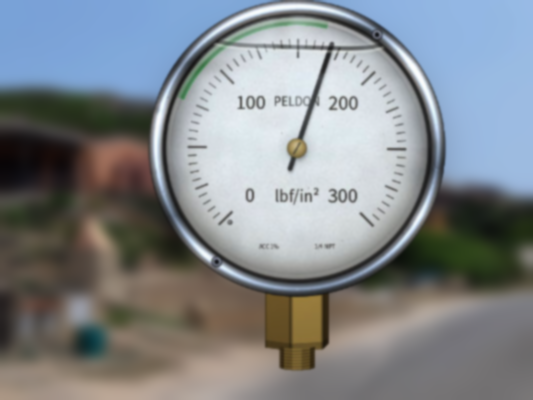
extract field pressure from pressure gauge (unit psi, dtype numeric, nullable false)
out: 170 psi
